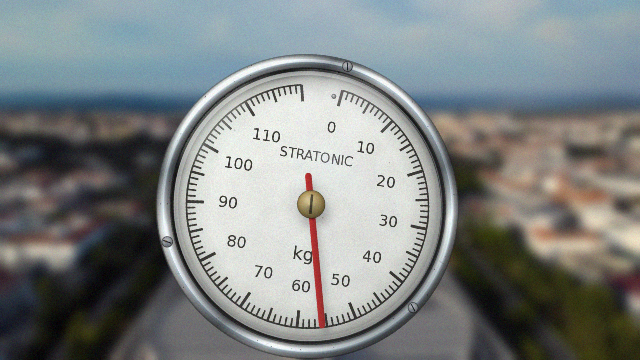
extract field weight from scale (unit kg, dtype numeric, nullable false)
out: 56 kg
